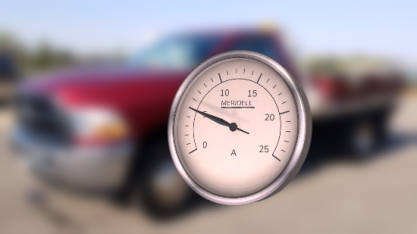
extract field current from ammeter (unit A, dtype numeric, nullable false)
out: 5 A
